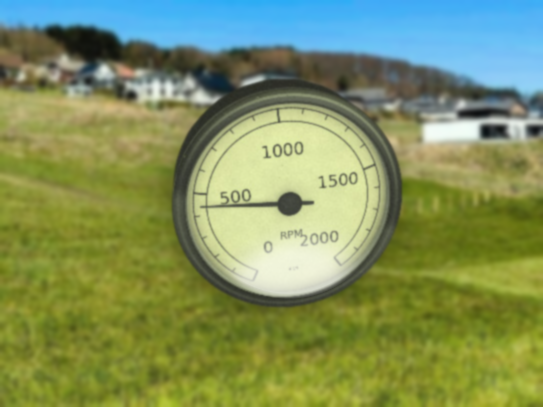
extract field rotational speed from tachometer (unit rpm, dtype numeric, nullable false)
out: 450 rpm
